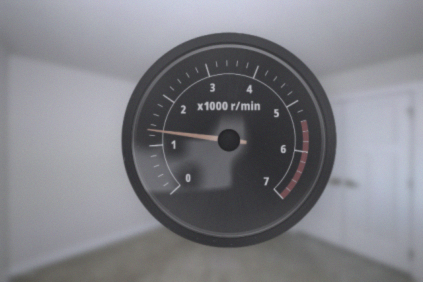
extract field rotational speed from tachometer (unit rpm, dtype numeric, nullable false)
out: 1300 rpm
